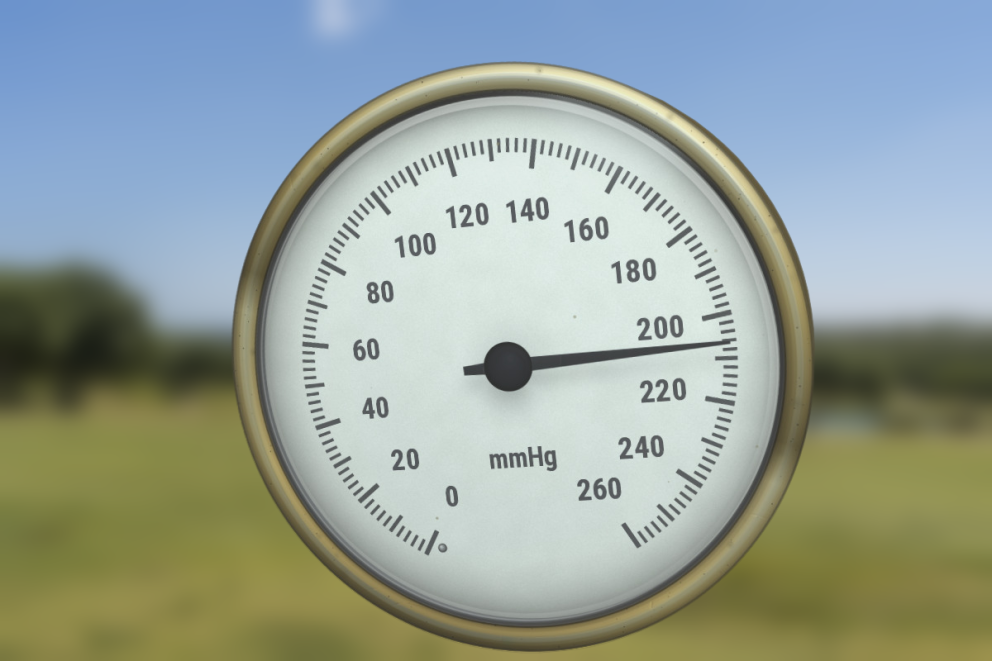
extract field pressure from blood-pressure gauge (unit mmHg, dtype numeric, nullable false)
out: 206 mmHg
